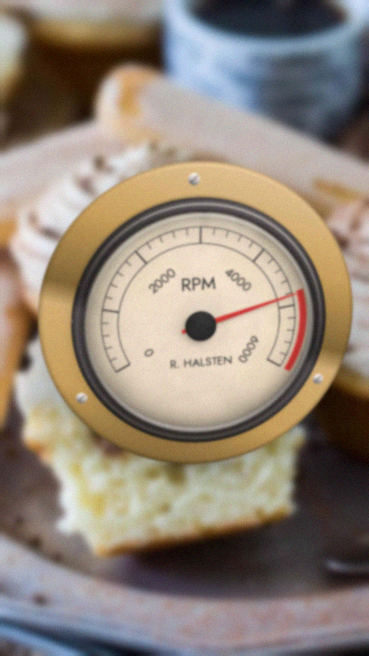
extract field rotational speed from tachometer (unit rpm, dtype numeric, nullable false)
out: 4800 rpm
